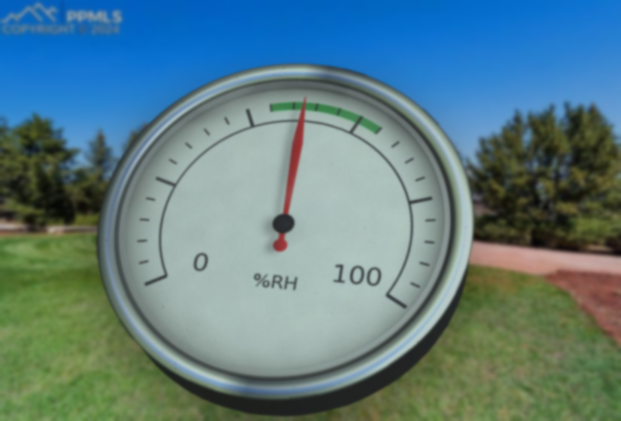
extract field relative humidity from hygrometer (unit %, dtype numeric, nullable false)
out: 50 %
